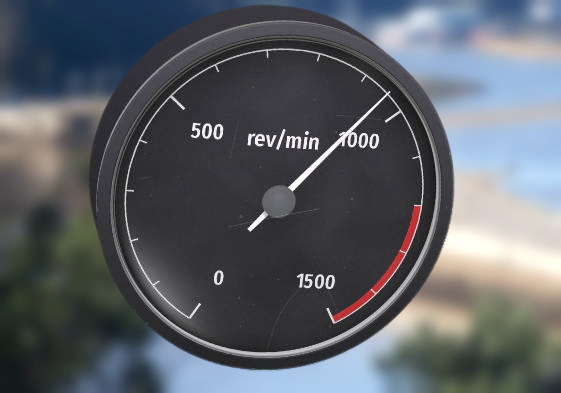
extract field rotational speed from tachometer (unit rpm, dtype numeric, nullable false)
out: 950 rpm
